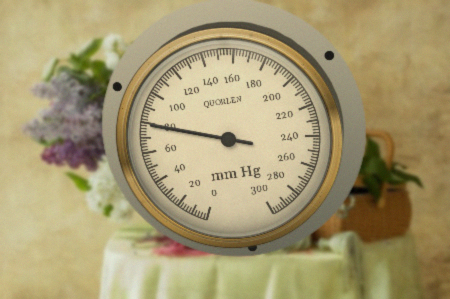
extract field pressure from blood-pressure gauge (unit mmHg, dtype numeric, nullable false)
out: 80 mmHg
